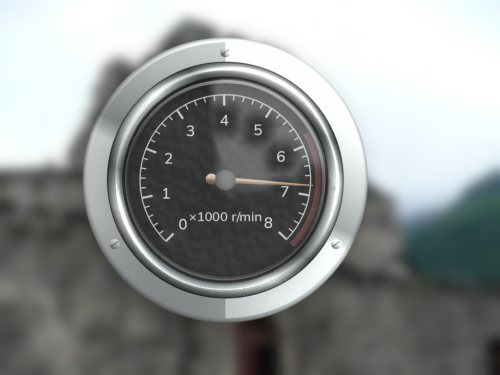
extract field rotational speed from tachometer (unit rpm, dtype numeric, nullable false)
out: 6800 rpm
